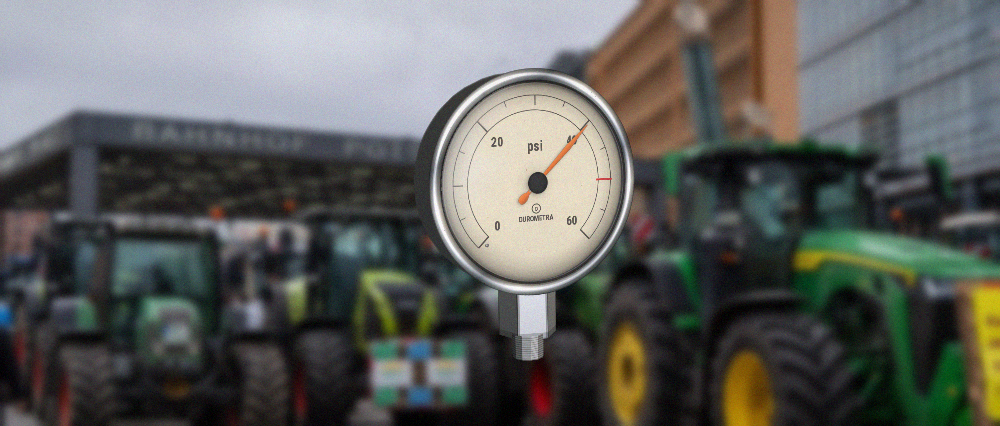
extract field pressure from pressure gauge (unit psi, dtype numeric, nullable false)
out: 40 psi
